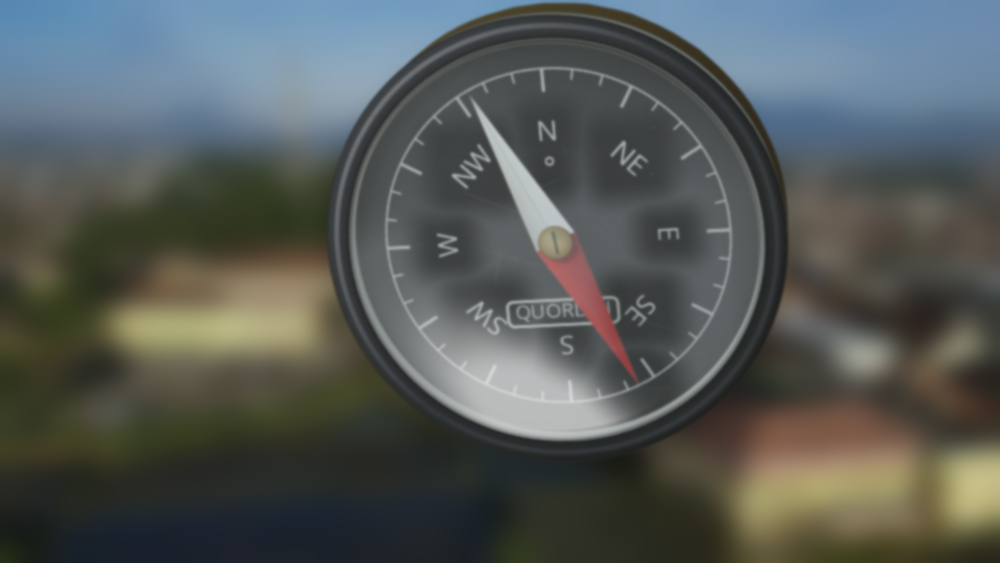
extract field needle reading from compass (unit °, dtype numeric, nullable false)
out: 155 °
